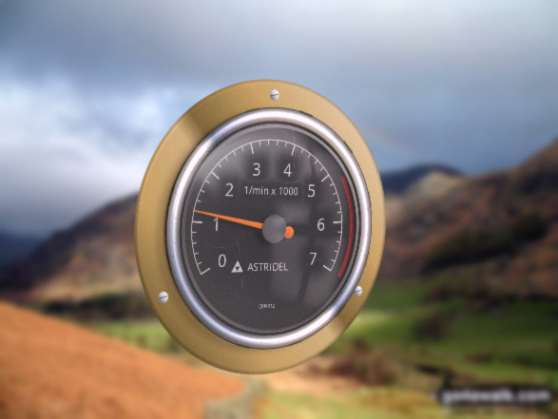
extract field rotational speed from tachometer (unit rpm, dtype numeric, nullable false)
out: 1200 rpm
